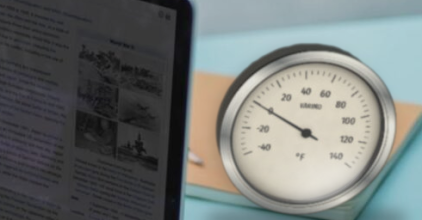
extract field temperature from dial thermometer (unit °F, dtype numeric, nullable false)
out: 0 °F
